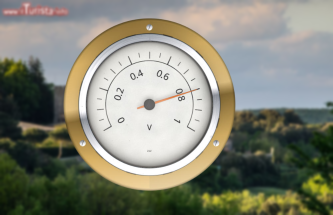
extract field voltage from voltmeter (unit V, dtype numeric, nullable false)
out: 0.8 V
